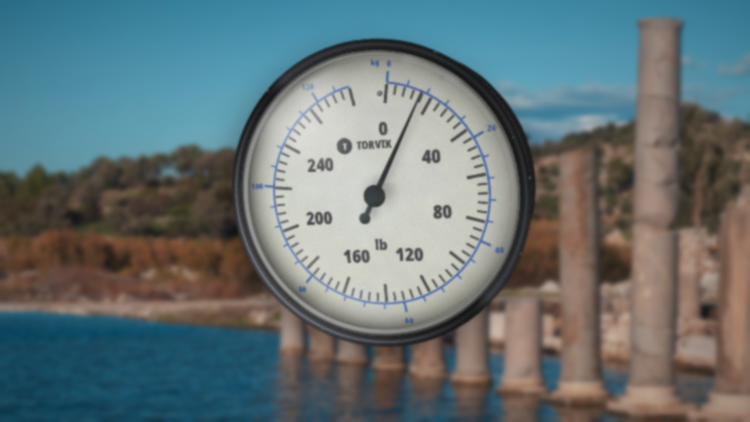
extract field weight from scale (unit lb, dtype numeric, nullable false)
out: 16 lb
